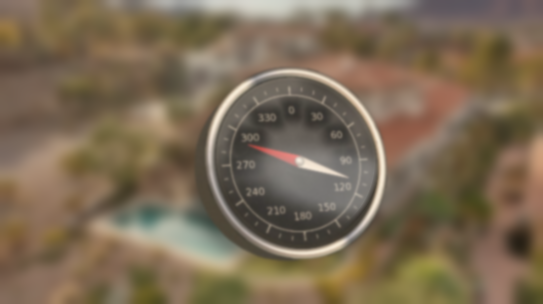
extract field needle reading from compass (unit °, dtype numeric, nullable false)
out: 290 °
